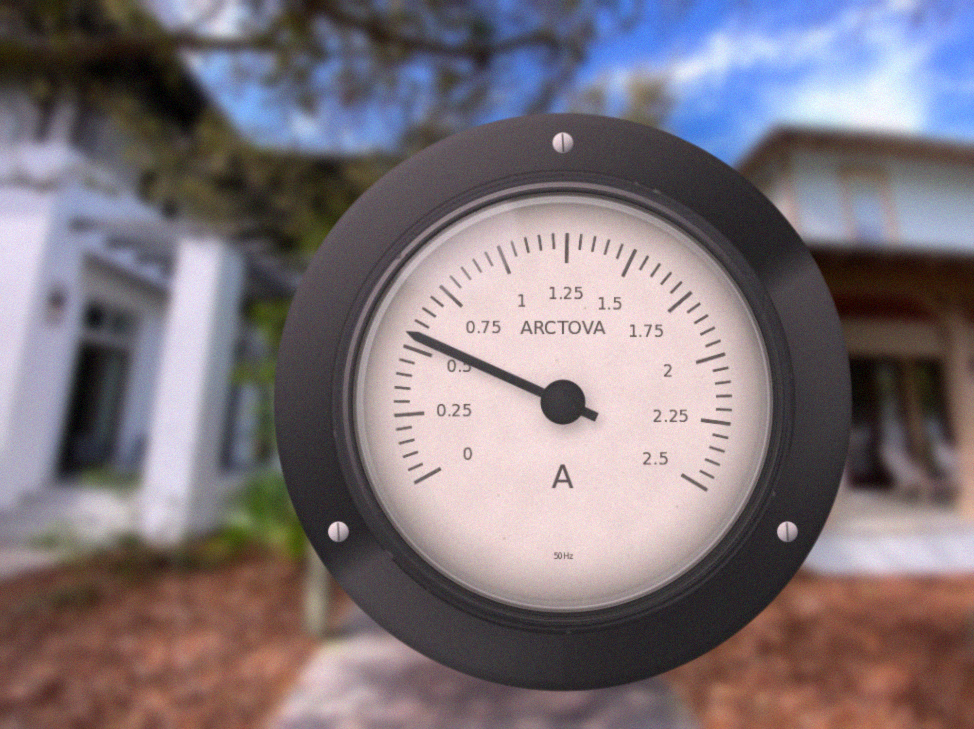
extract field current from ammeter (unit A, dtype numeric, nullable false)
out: 0.55 A
